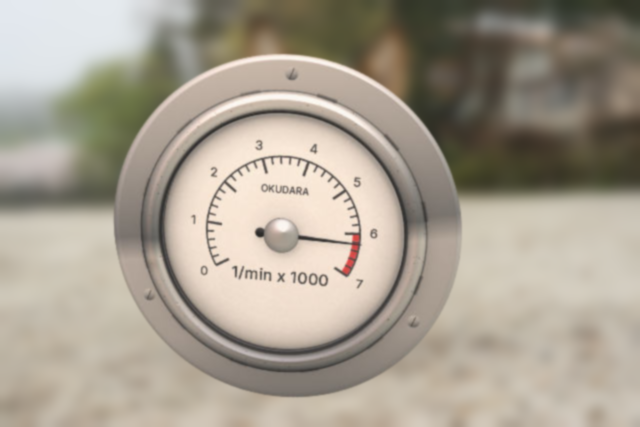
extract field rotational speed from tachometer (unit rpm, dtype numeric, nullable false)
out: 6200 rpm
